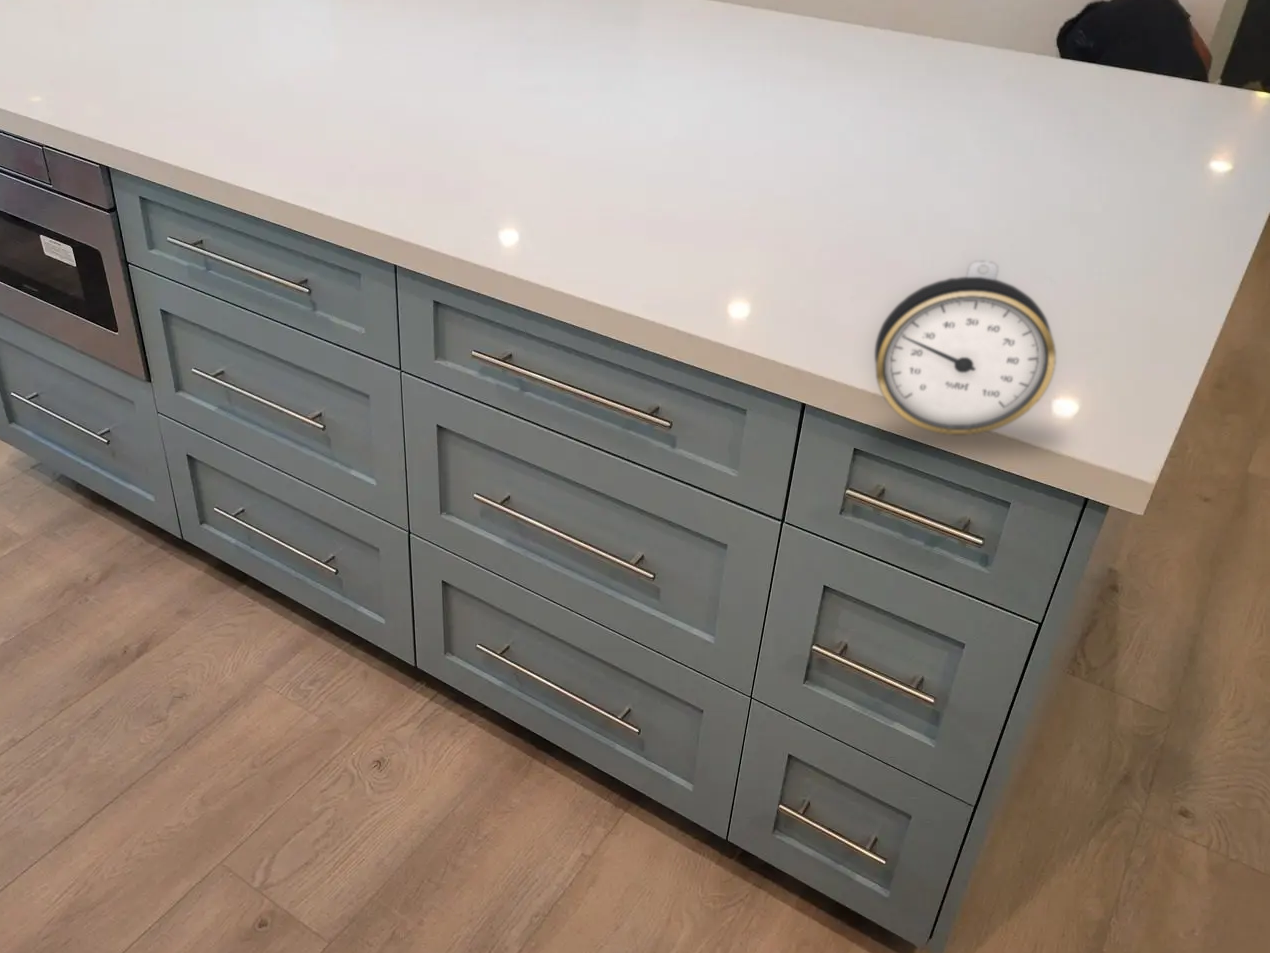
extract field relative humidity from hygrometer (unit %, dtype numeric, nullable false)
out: 25 %
